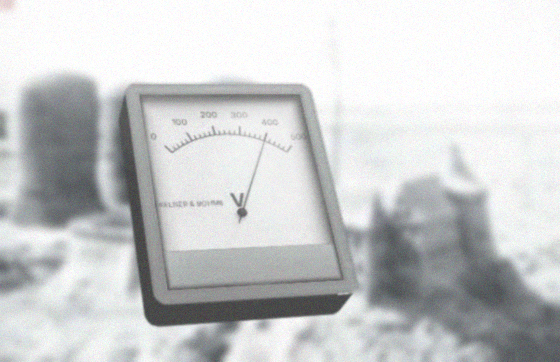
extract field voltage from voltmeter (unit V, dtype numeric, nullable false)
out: 400 V
